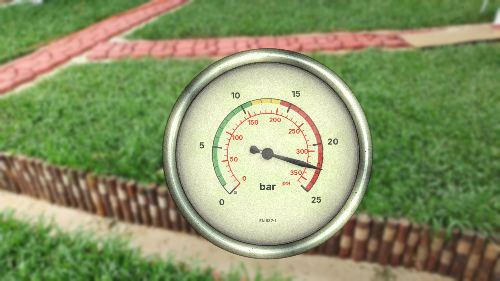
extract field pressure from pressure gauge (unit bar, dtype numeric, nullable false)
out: 22.5 bar
